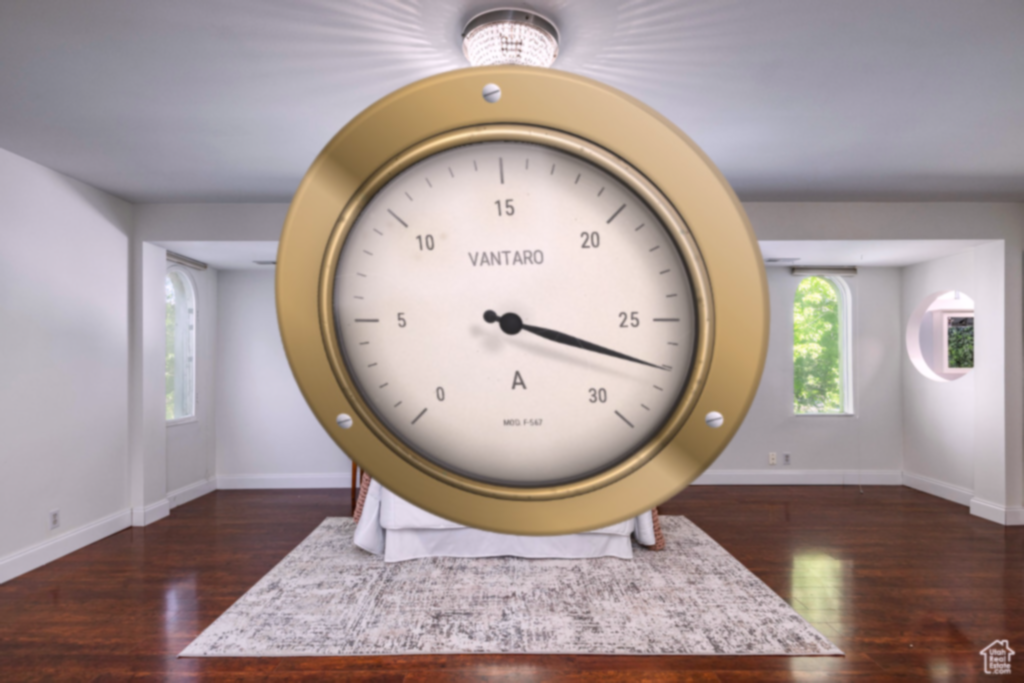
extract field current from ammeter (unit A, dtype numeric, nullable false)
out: 27 A
